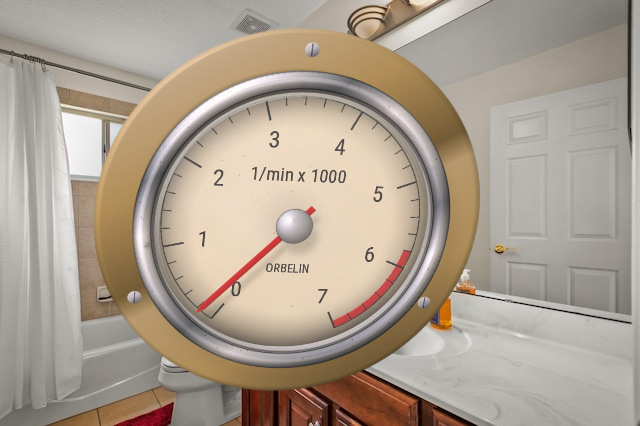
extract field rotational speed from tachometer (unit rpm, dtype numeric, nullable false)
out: 200 rpm
